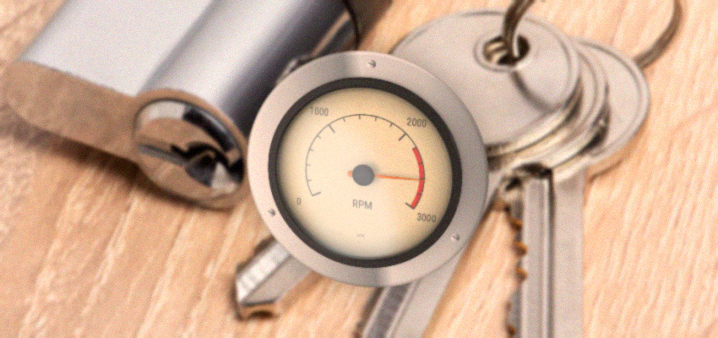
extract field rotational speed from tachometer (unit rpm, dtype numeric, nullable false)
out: 2600 rpm
